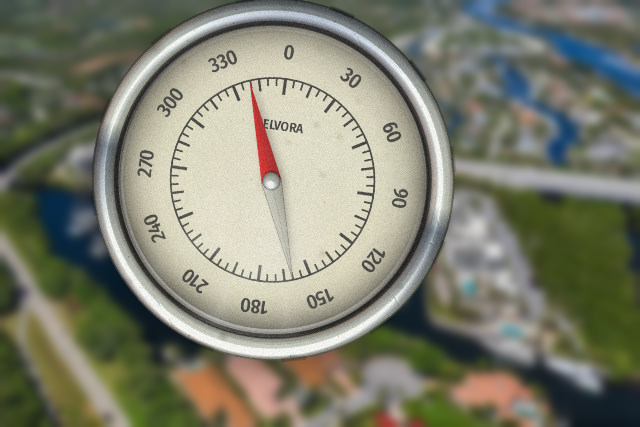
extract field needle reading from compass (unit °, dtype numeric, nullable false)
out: 340 °
